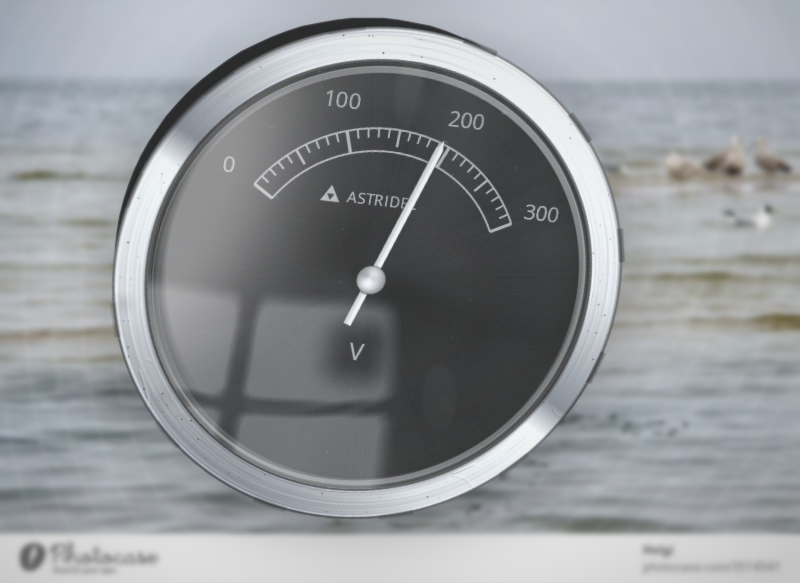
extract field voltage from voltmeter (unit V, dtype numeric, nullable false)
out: 190 V
